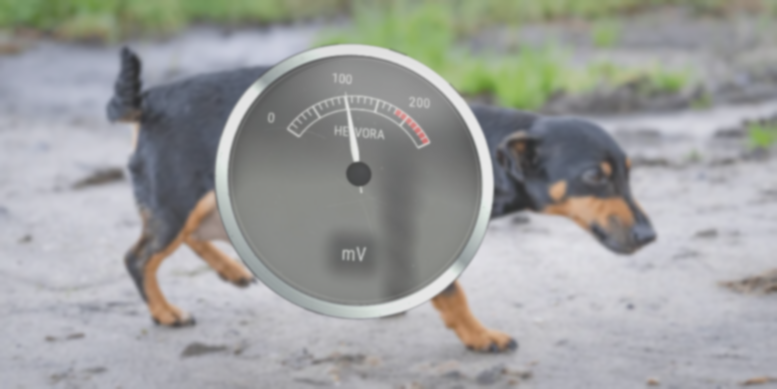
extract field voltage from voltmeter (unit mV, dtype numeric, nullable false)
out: 100 mV
